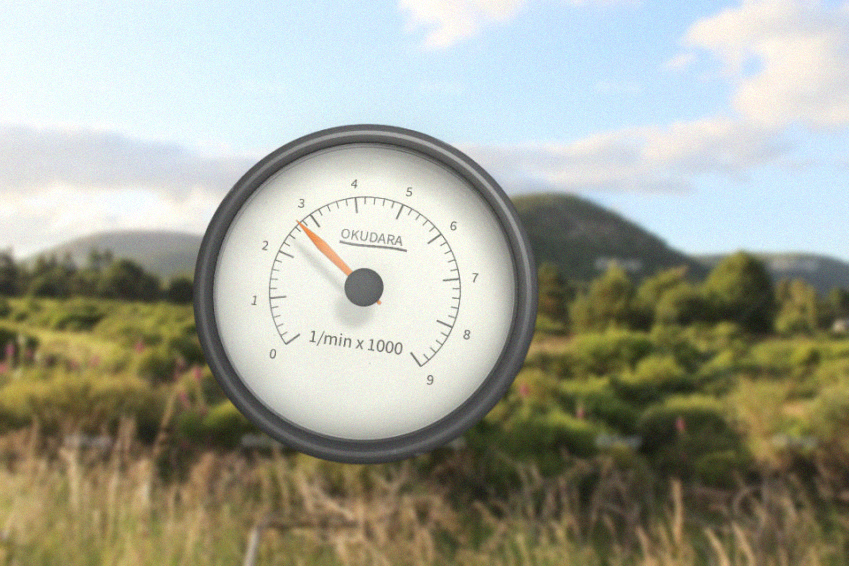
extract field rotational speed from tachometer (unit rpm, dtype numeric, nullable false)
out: 2700 rpm
